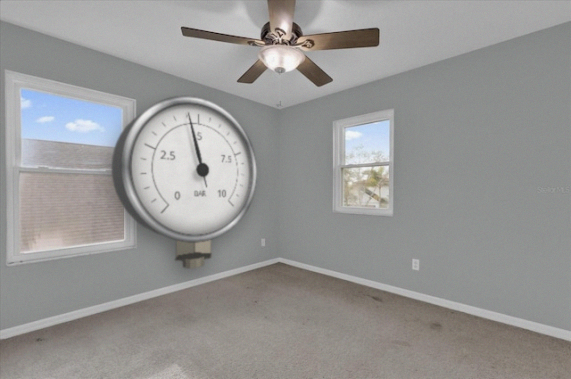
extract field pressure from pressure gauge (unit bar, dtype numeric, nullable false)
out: 4.5 bar
